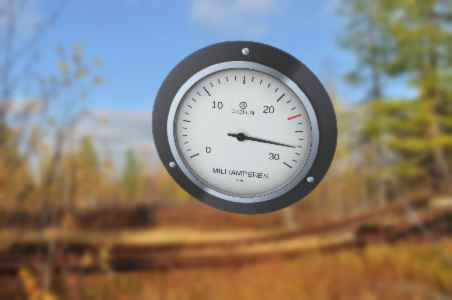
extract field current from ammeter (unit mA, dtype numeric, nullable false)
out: 27 mA
